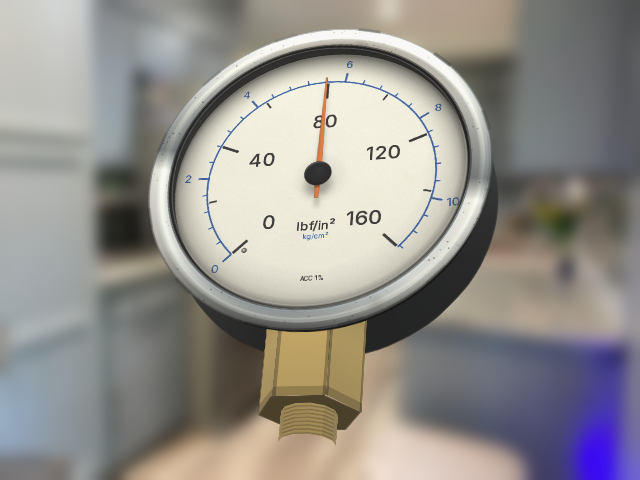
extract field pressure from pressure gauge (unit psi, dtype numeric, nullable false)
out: 80 psi
